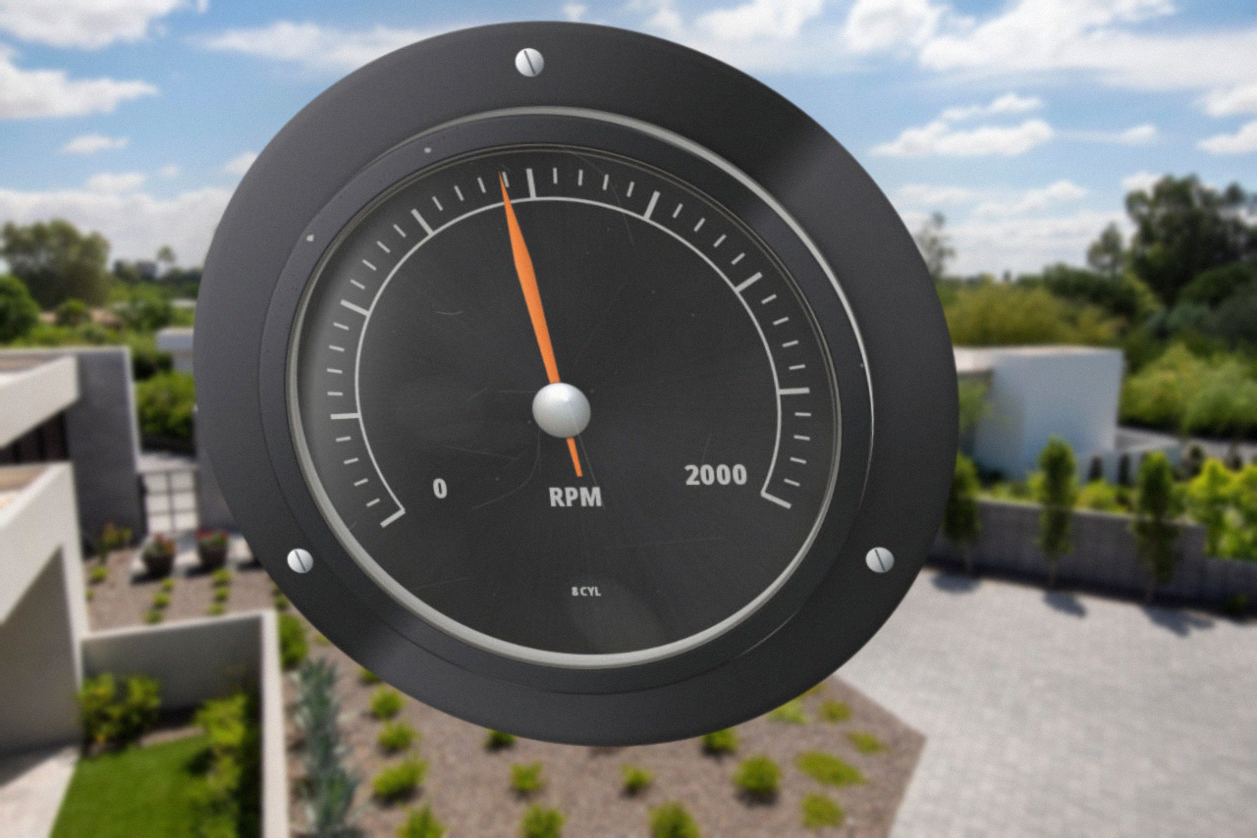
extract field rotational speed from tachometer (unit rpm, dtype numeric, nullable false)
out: 950 rpm
